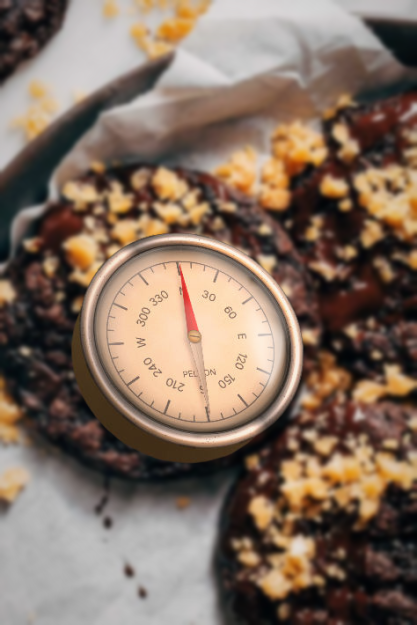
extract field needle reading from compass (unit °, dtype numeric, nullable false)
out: 0 °
